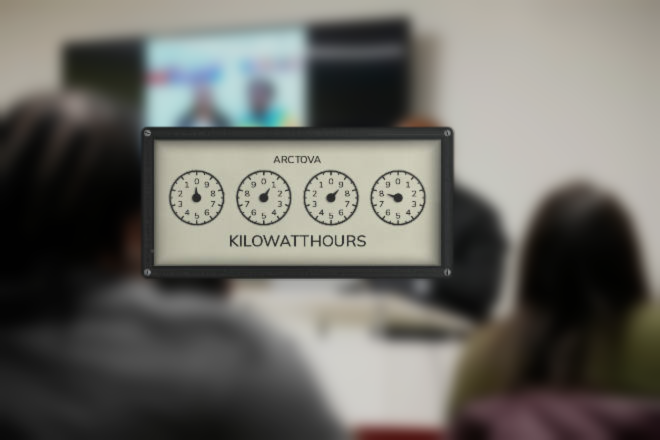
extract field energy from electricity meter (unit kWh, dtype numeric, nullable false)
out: 88 kWh
